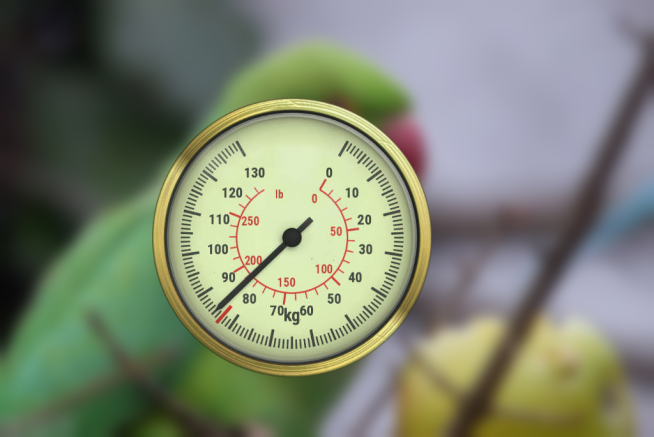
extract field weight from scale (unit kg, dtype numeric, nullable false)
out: 85 kg
